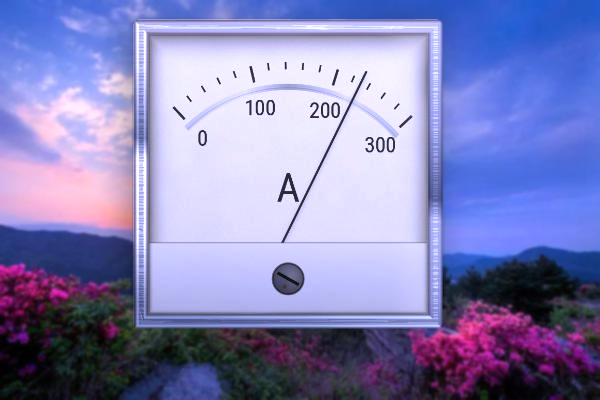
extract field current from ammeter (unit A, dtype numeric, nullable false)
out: 230 A
